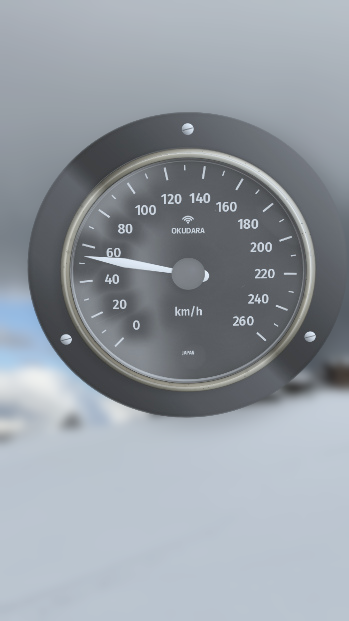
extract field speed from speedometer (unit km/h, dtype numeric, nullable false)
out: 55 km/h
